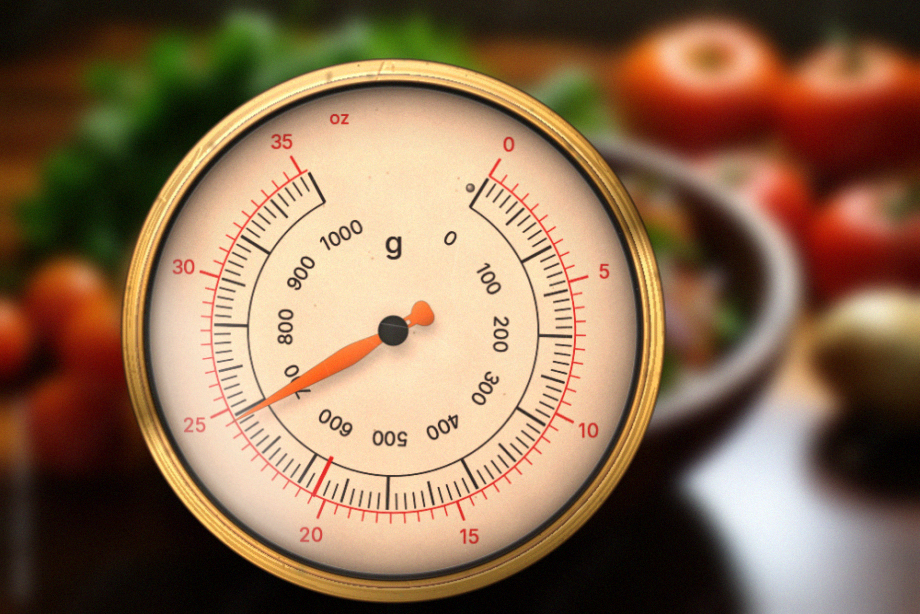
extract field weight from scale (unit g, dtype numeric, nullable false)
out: 695 g
